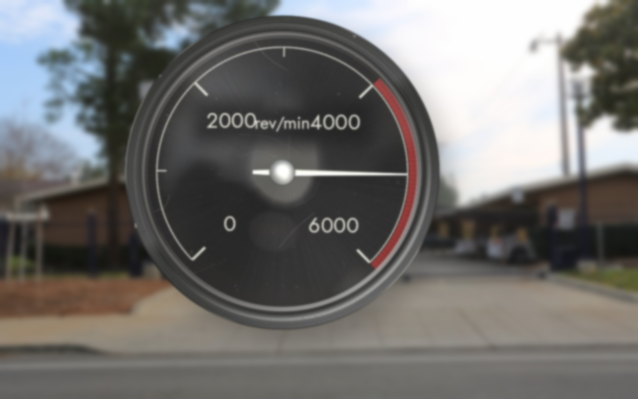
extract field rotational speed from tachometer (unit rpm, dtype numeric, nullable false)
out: 5000 rpm
